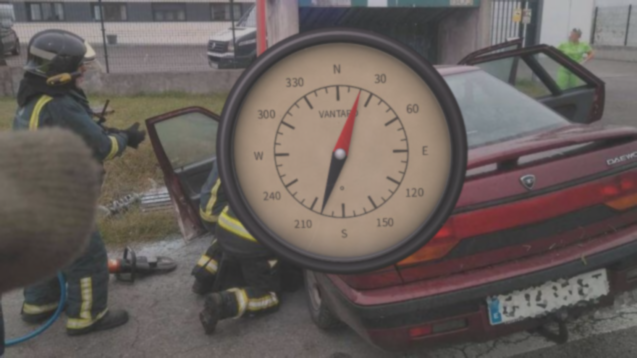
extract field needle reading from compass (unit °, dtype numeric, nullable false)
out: 20 °
